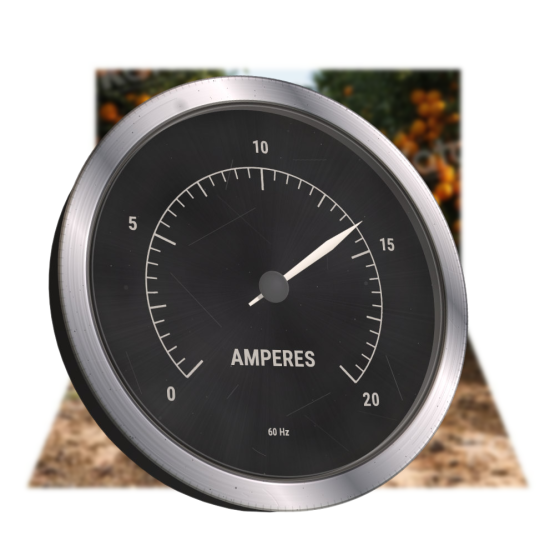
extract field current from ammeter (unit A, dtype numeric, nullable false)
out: 14 A
